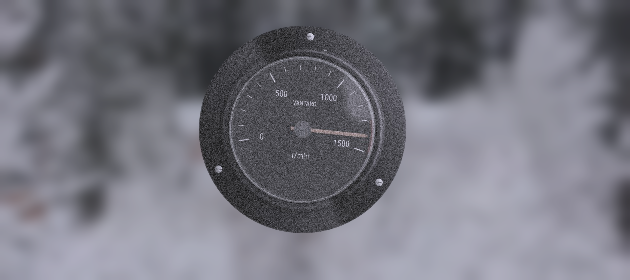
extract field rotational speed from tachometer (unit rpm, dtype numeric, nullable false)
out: 1400 rpm
